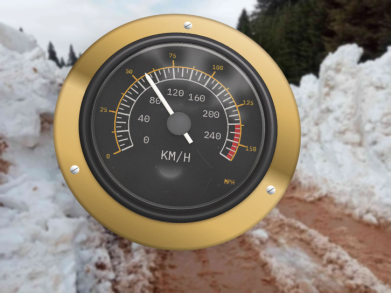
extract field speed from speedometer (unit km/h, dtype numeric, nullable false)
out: 90 km/h
